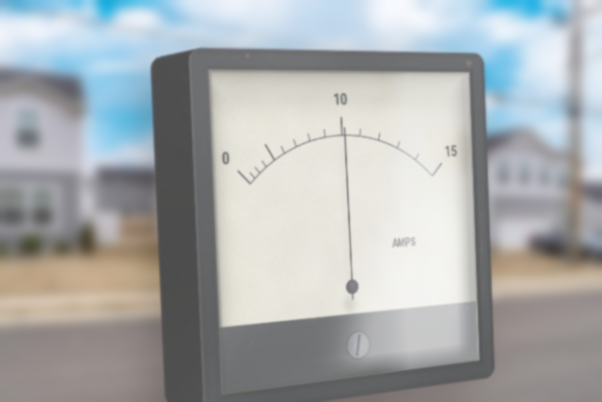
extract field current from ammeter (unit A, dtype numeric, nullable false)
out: 10 A
